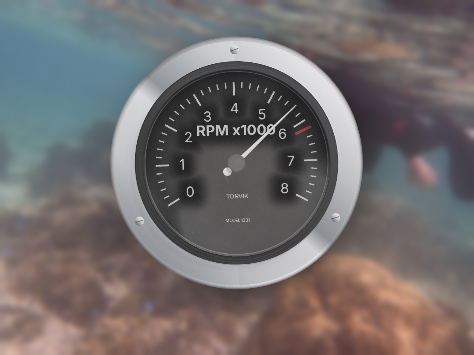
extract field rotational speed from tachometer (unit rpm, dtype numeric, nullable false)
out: 5600 rpm
